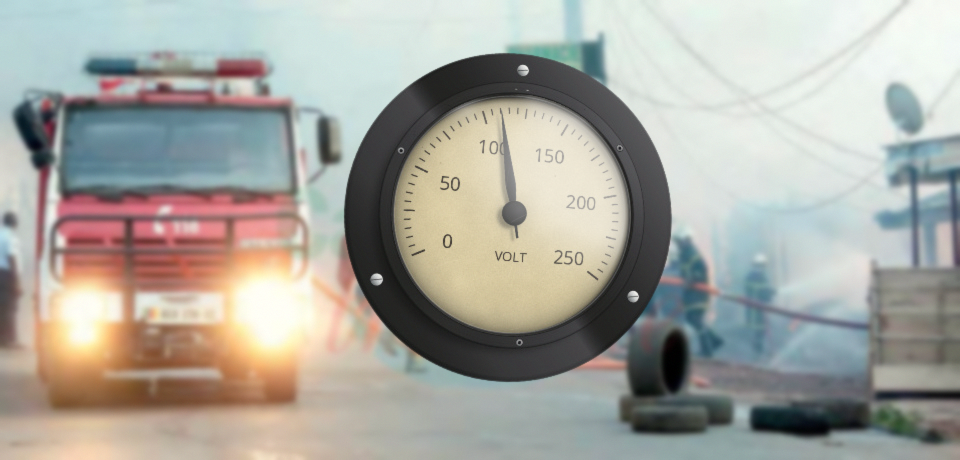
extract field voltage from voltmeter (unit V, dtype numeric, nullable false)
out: 110 V
